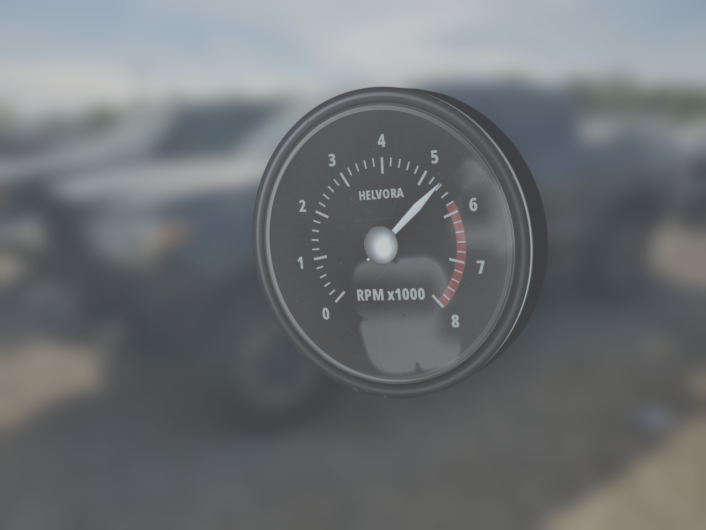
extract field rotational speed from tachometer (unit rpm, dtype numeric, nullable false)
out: 5400 rpm
